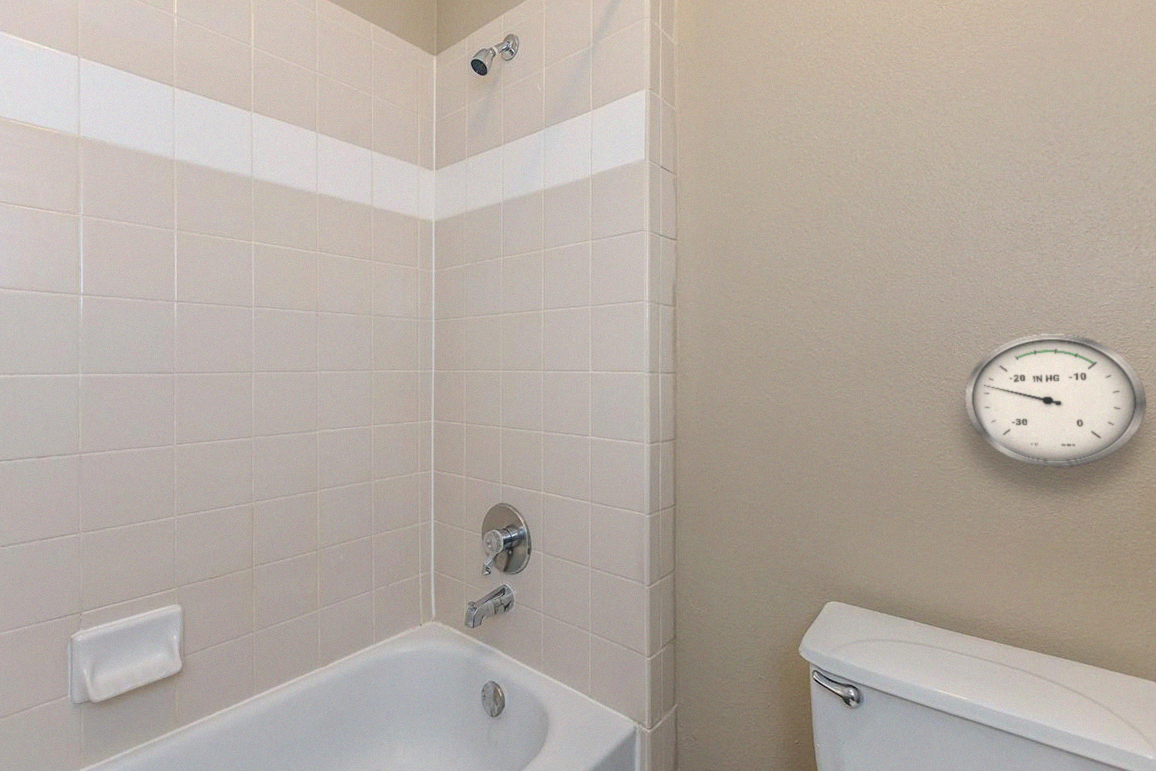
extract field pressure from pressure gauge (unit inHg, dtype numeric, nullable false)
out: -23 inHg
